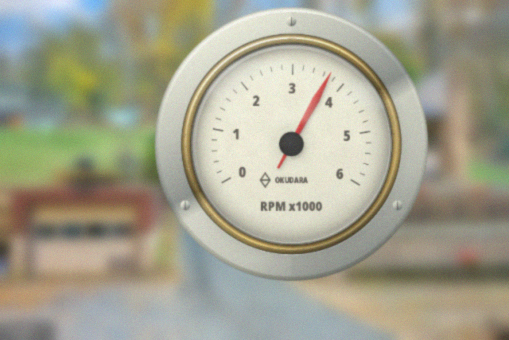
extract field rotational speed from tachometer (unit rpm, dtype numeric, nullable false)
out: 3700 rpm
